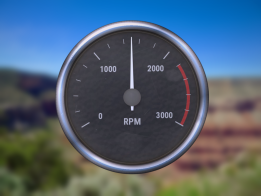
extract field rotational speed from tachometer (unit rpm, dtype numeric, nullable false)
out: 1500 rpm
